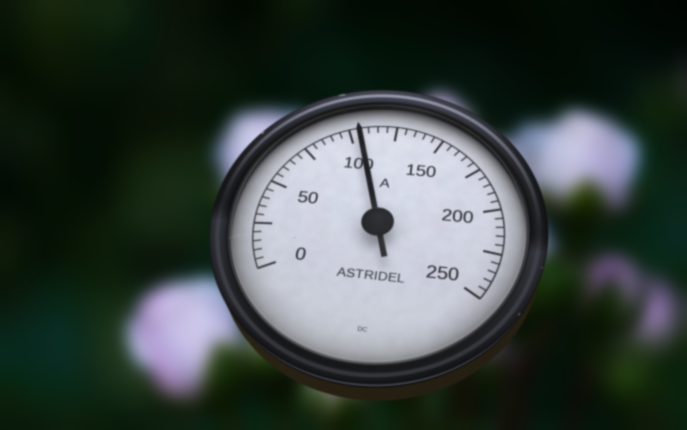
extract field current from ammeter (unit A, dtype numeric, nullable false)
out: 105 A
